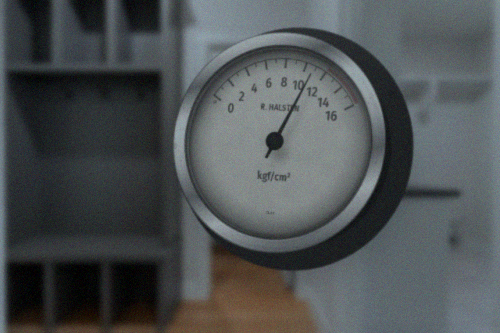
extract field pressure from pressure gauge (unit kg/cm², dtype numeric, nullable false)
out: 11 kg/cm²
